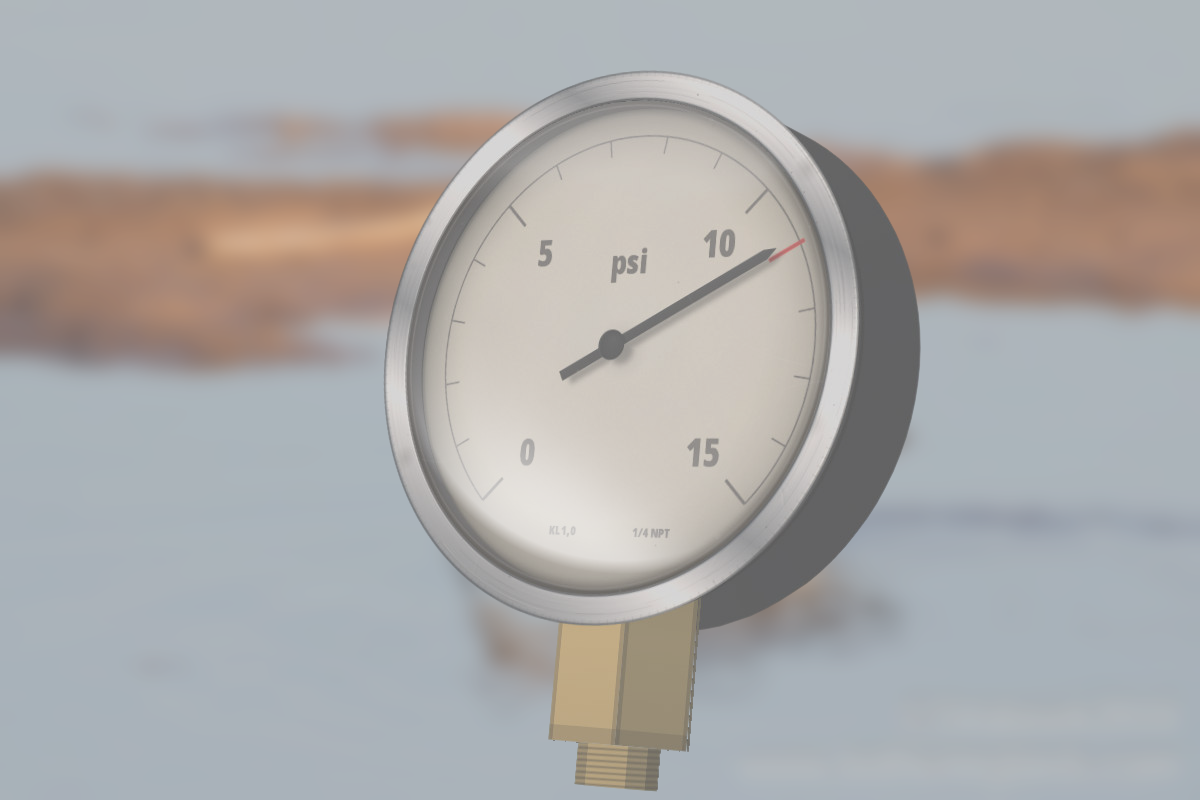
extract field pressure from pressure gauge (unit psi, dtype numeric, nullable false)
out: 11 psi
